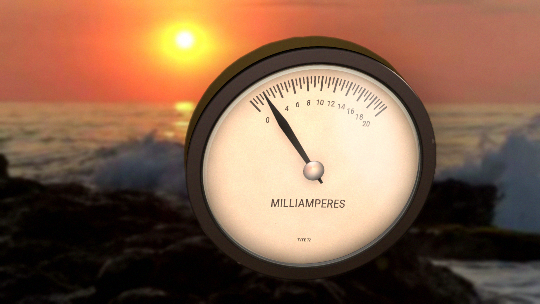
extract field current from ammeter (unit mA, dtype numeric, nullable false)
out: 2 mA
